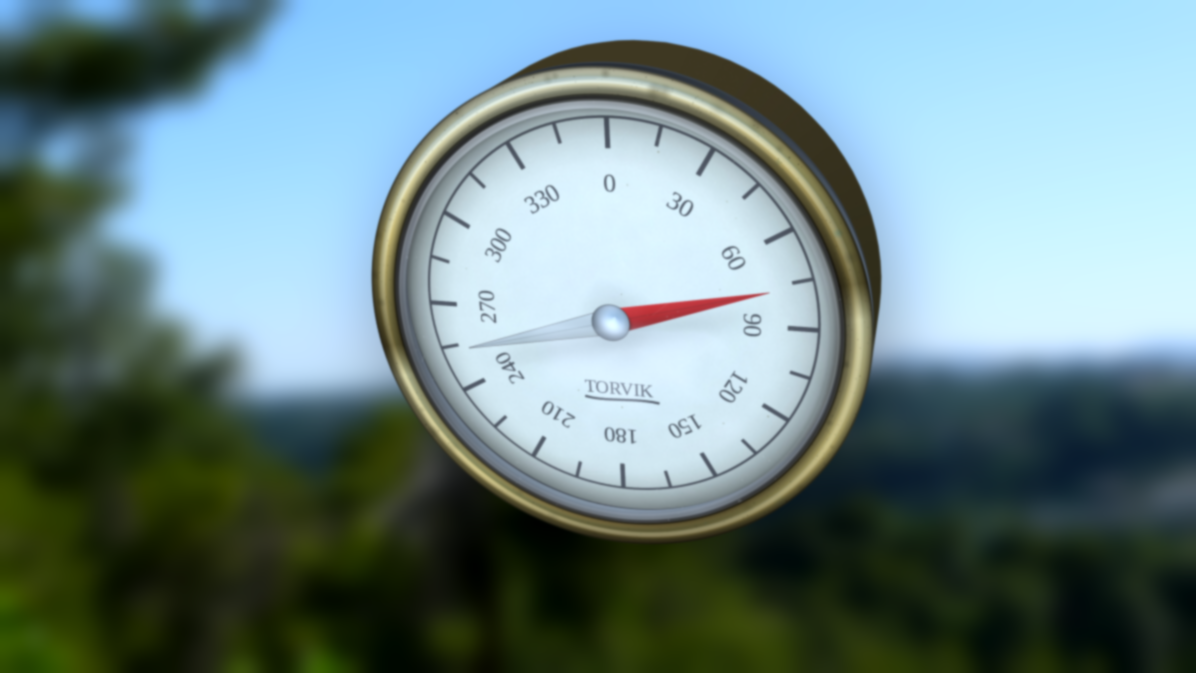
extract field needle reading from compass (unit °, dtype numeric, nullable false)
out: 75 °
